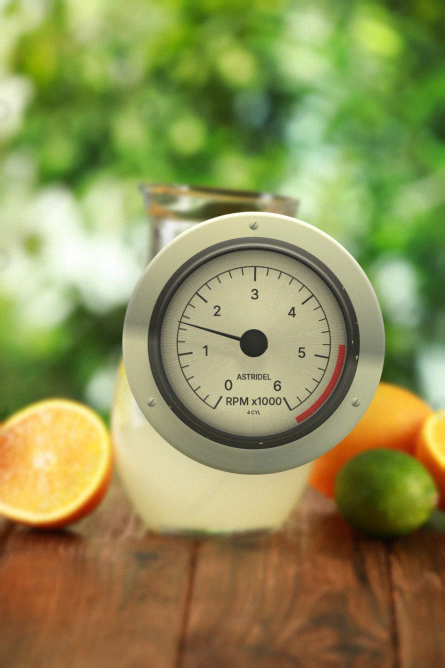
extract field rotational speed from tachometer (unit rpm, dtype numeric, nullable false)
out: 1500 rpm
